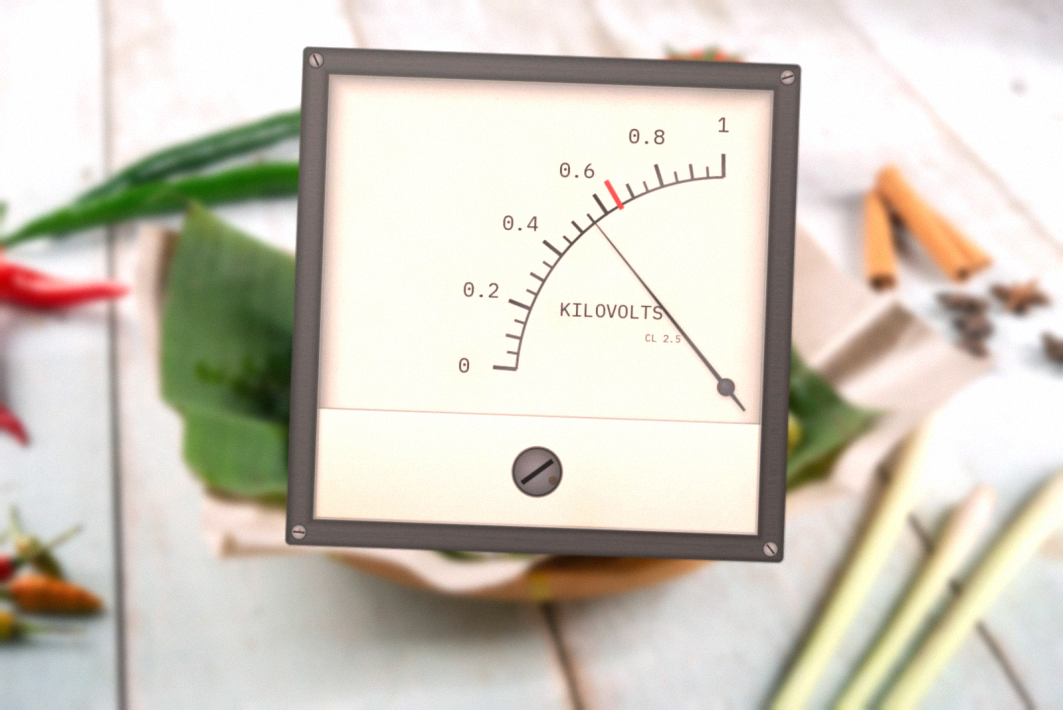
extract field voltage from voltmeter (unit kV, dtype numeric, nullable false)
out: 0.55 kV
